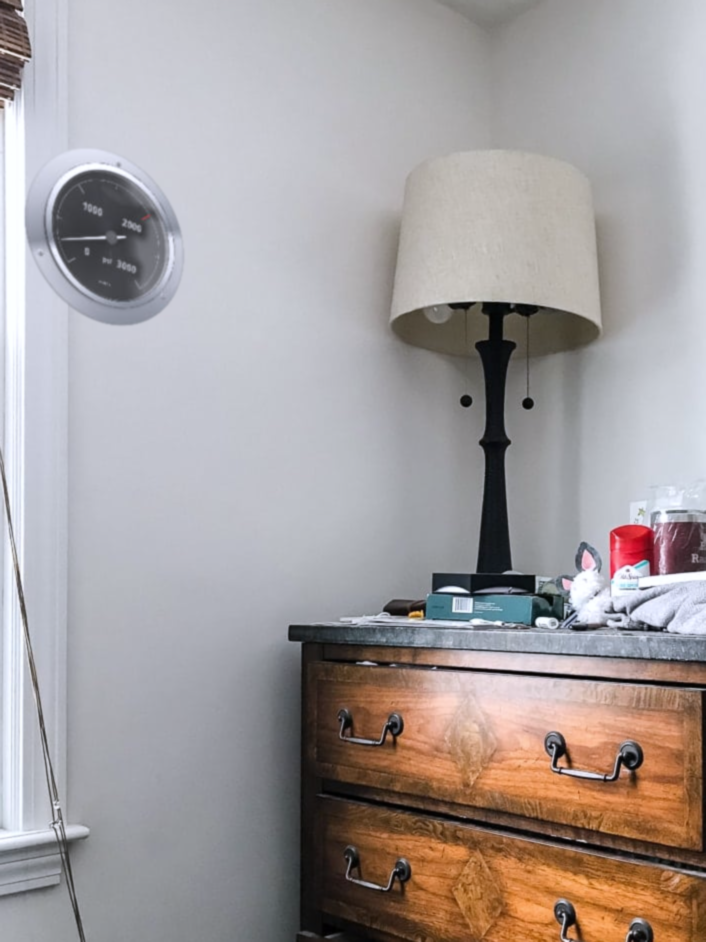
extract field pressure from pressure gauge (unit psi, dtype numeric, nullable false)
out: 250 psi
